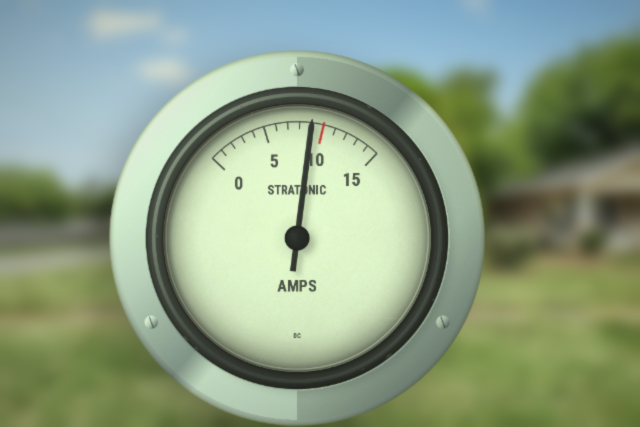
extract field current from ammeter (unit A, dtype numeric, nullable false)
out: 9 A
